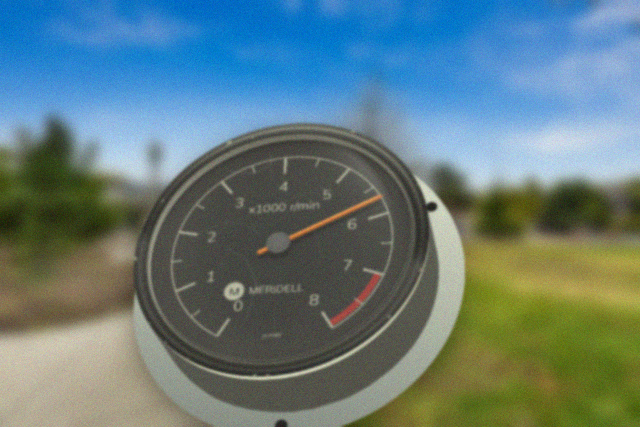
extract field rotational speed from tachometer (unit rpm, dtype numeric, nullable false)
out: 5750 rpm
